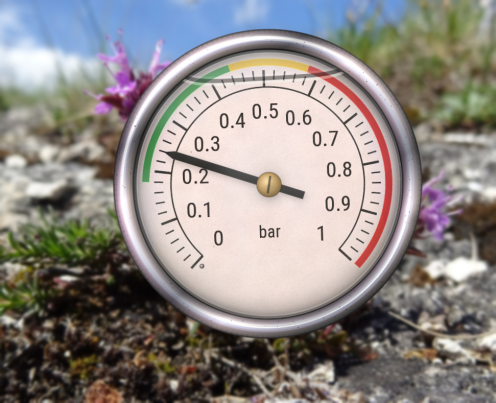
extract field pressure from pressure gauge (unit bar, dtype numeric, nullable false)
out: 0.24 bar
